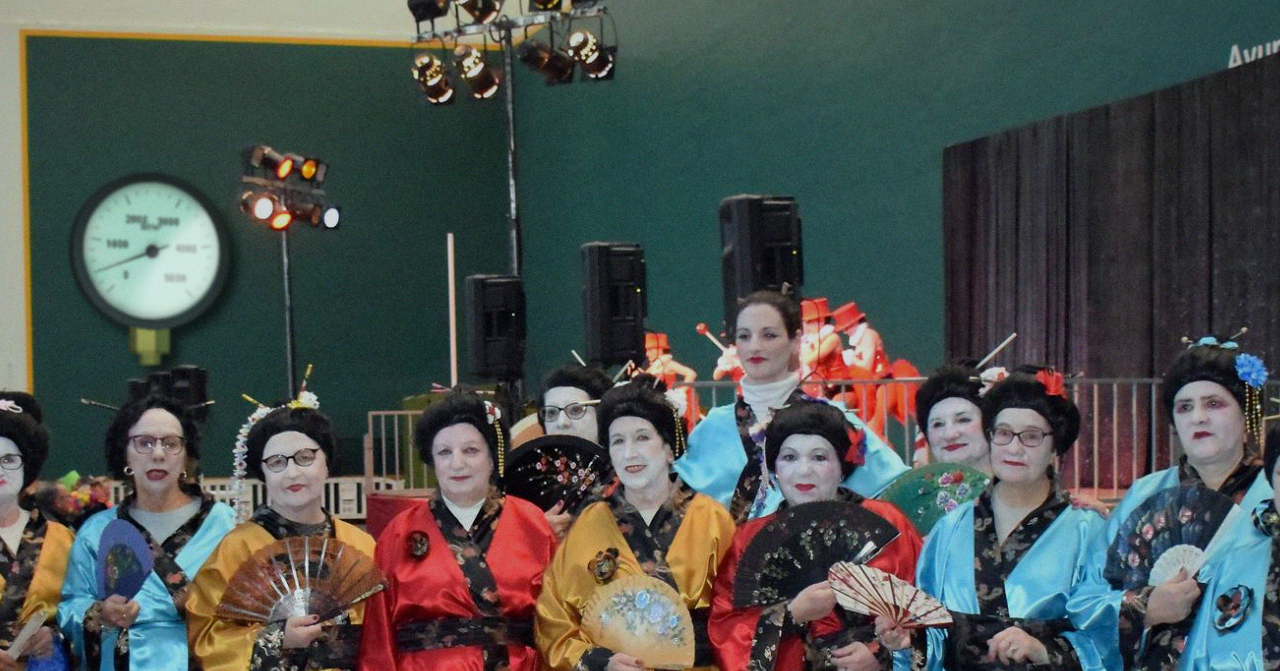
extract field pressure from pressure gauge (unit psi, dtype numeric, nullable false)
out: 400 psi
